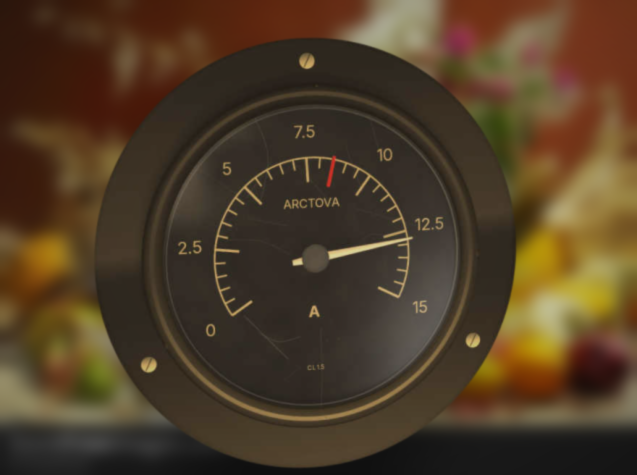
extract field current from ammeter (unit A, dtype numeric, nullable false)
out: 12.75 A
